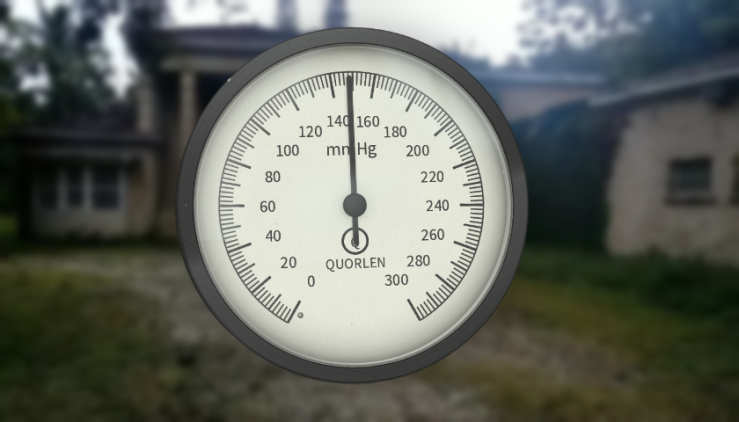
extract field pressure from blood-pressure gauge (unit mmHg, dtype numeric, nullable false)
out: 148 mmHg
